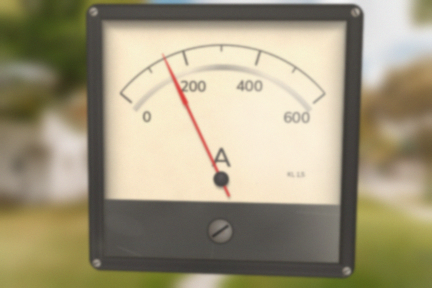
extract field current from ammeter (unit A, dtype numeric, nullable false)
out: 150 A
